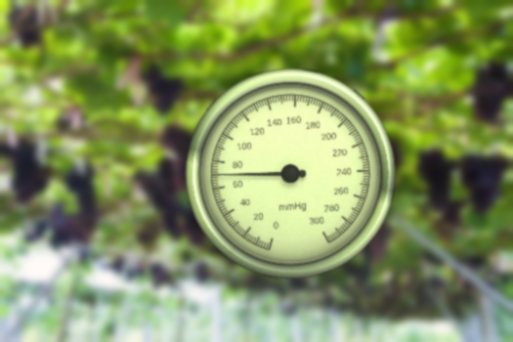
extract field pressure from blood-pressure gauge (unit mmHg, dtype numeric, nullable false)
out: 70 mmHg
